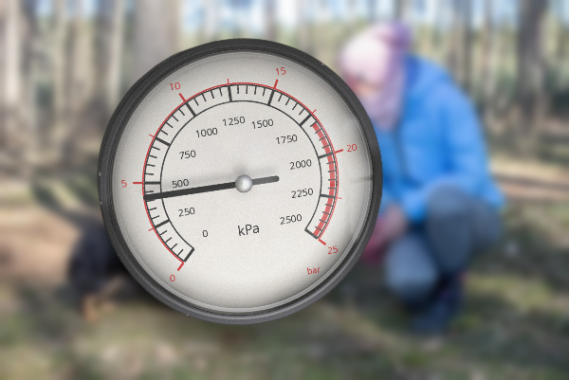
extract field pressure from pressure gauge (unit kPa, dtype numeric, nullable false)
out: 425 kPa
